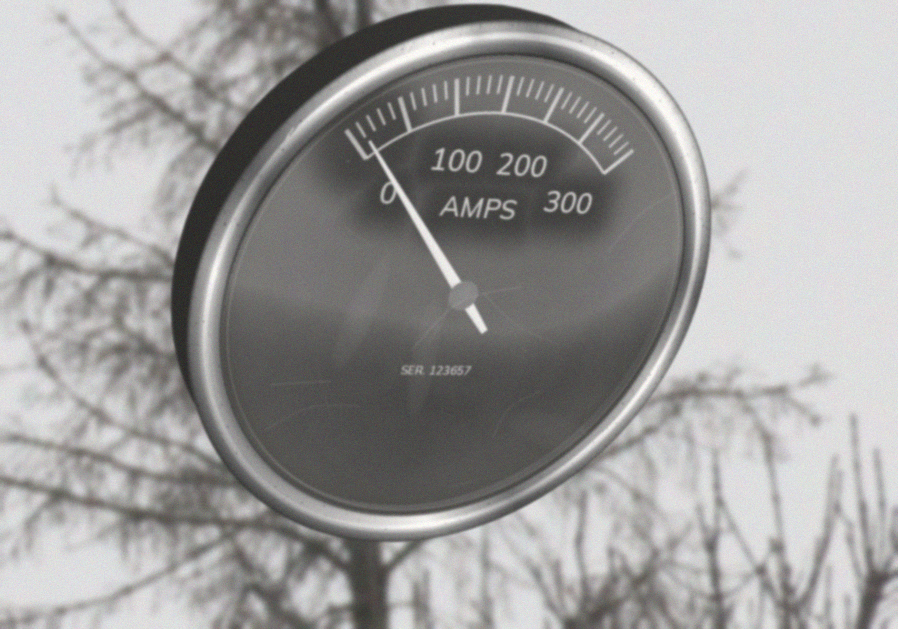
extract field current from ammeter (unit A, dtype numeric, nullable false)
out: 10 A
